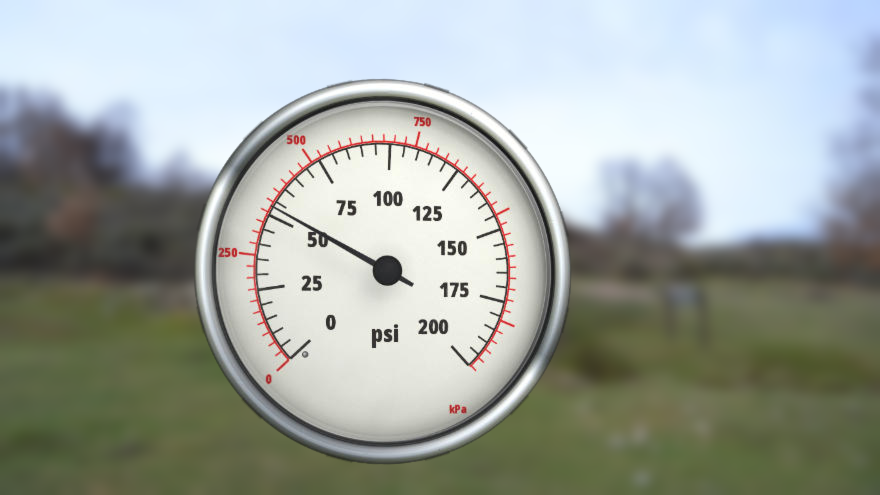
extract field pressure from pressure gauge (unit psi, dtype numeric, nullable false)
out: 52.5 psi
